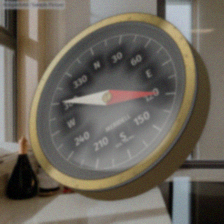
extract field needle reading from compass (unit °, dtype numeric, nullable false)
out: 120 °
